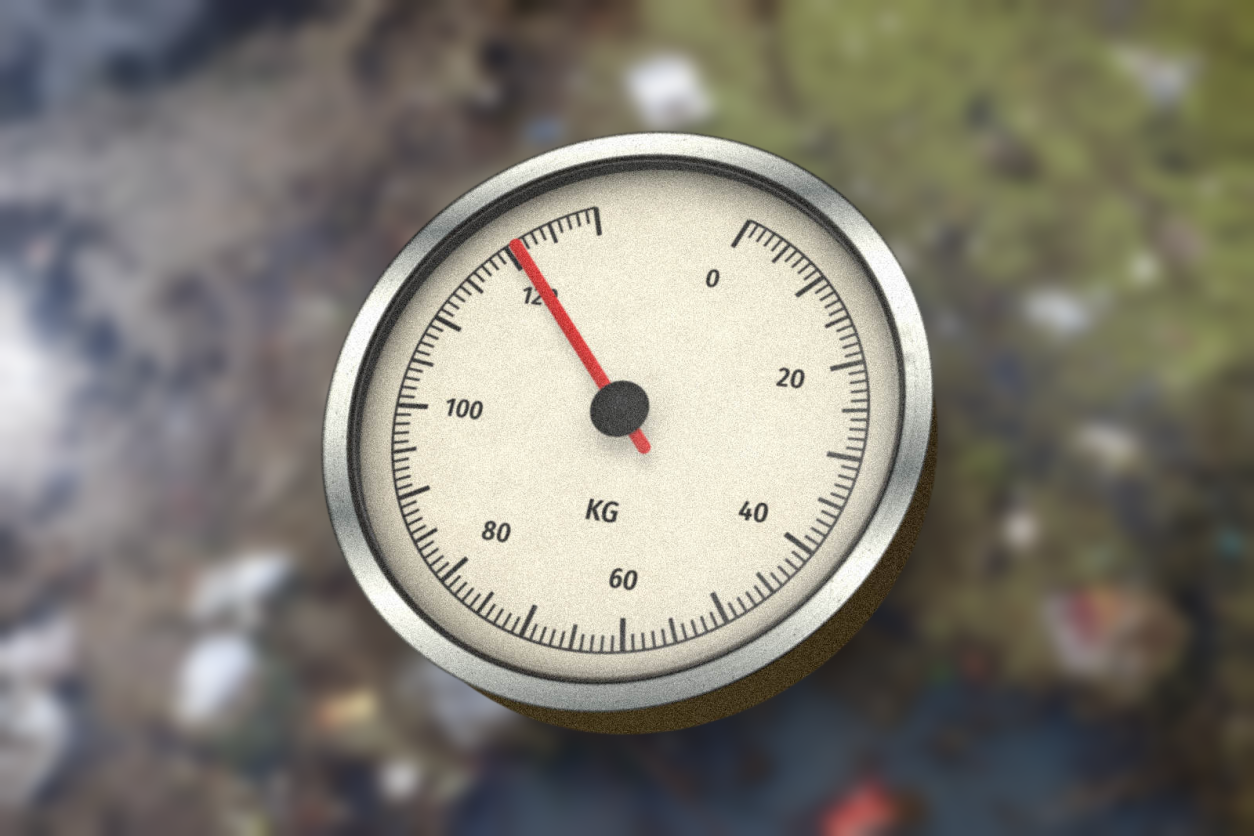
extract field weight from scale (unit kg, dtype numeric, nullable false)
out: 121 kg
